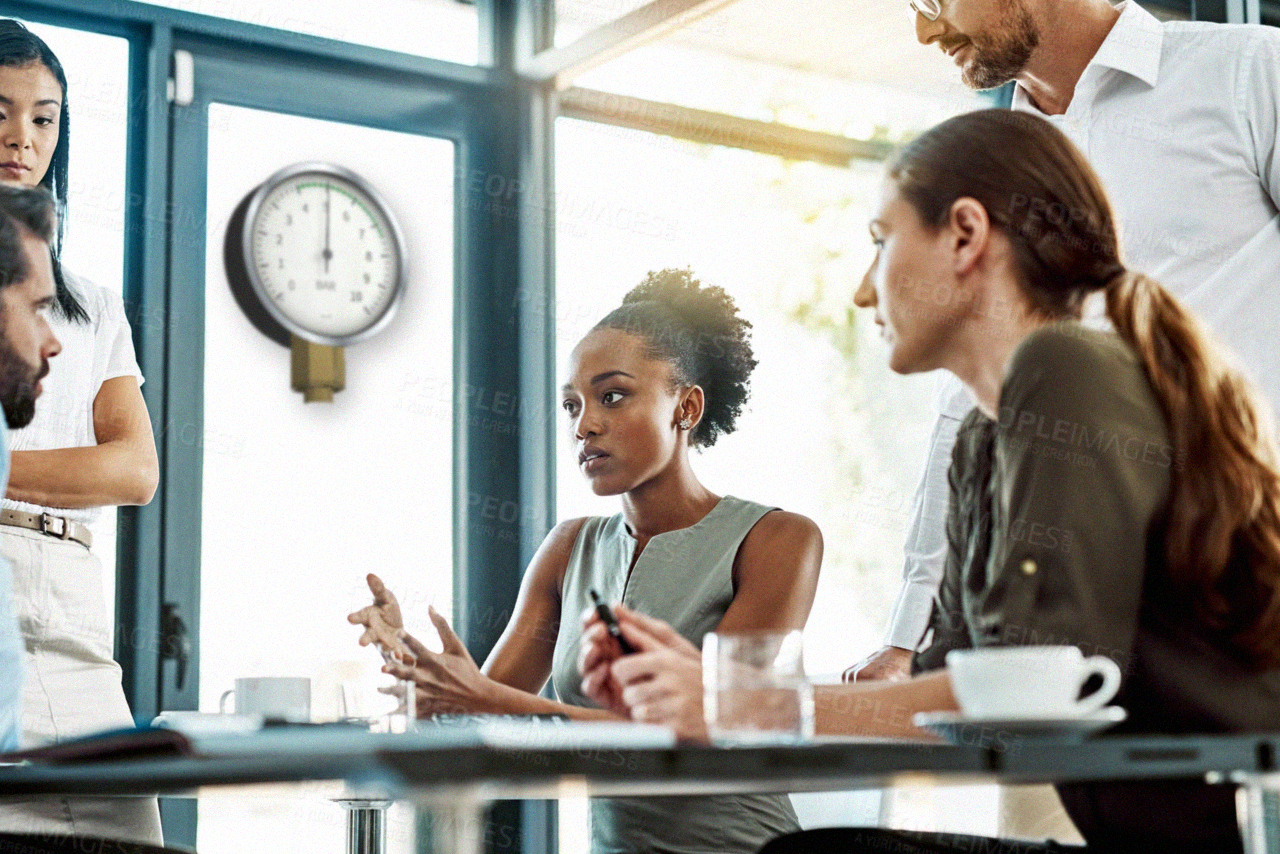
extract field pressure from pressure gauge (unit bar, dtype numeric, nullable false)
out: 5 bar
